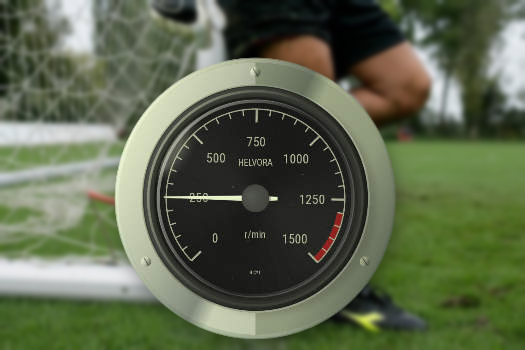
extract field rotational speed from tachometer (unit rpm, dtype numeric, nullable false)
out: 250 rpm
